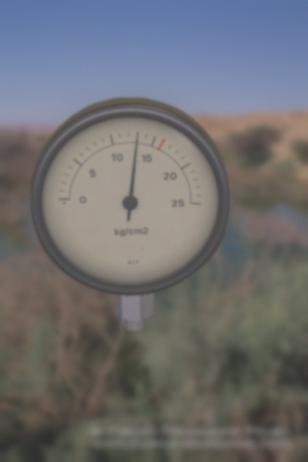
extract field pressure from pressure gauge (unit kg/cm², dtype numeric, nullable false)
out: 13 kg/cm²
